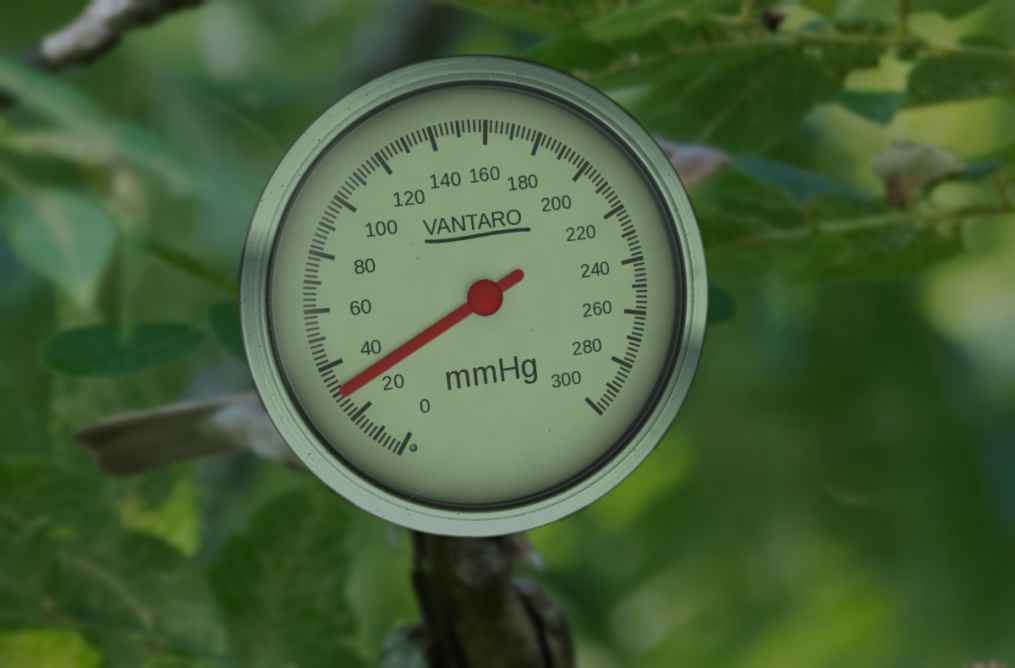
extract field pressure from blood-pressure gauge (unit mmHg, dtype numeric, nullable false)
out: 30 mmHg
